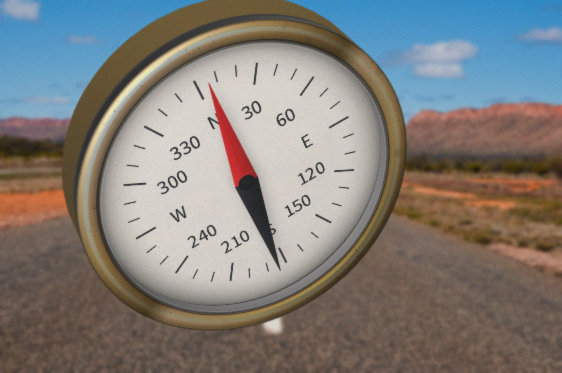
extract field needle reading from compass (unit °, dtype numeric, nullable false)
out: 5 °
